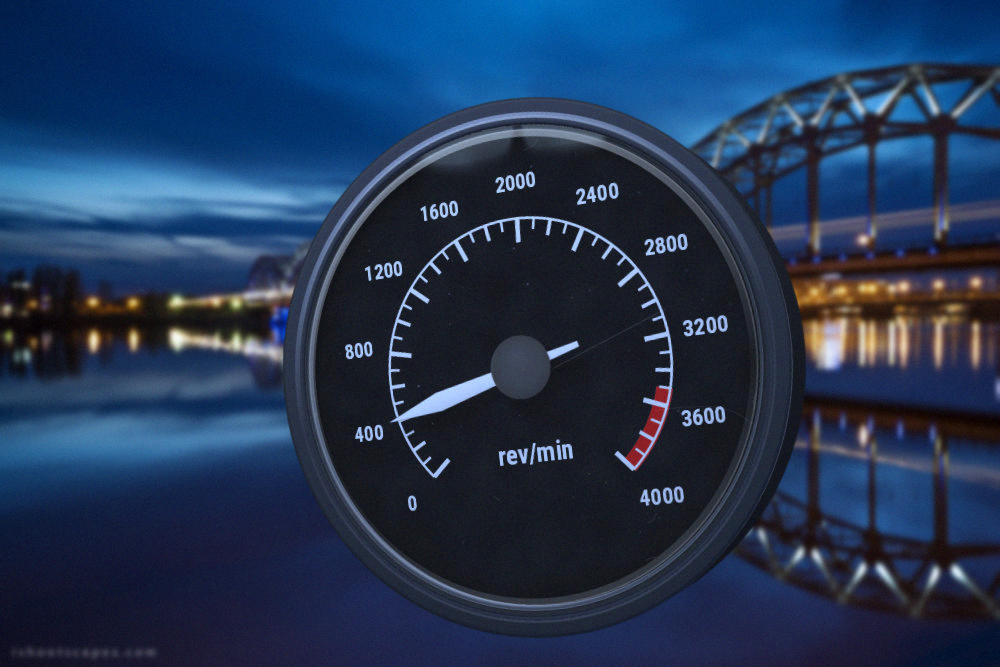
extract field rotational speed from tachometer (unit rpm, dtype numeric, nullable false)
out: 400 rpm
